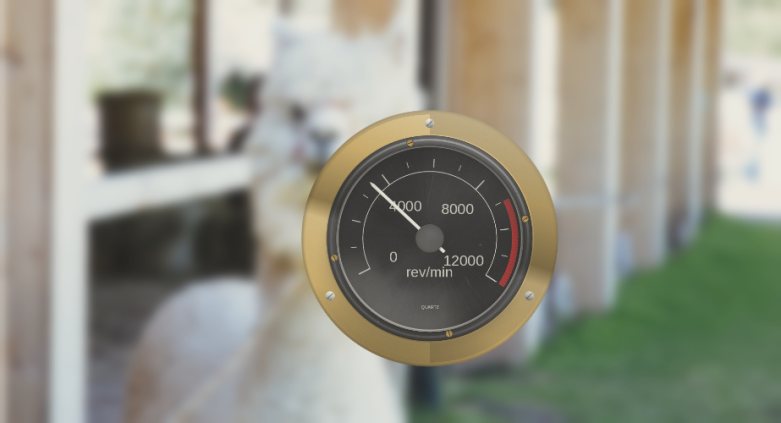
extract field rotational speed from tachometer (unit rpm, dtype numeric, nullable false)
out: 3500 rpm
